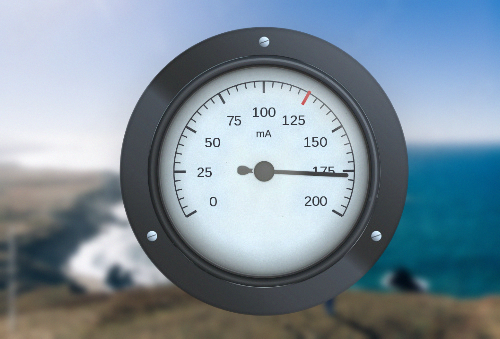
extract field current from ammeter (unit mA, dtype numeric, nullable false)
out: 177.5 mA
